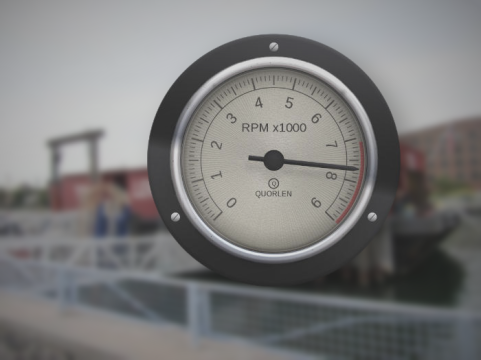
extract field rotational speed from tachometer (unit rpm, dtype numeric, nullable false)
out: 7700 rpm
